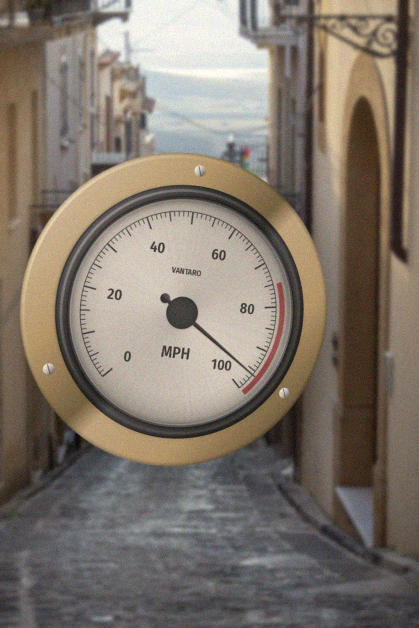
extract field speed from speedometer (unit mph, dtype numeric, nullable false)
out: 96 mph
